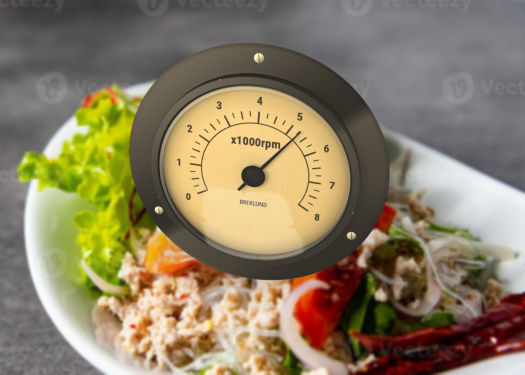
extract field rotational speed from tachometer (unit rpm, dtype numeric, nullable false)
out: 5250 rpm
